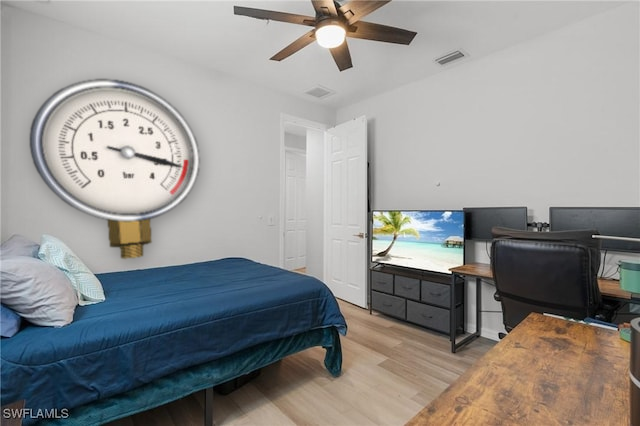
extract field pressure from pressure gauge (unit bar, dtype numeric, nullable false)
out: 3.5 bar
